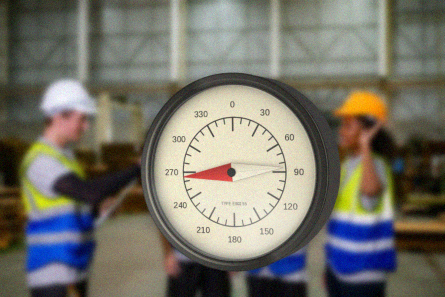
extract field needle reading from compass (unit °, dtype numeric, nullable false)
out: 265 °
